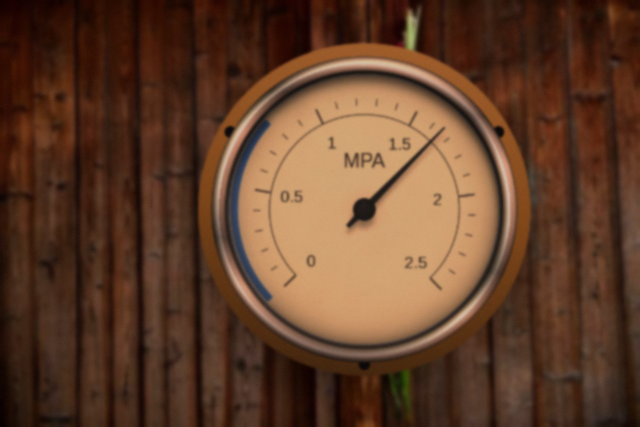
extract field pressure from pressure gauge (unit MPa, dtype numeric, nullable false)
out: 1.65 MPa
